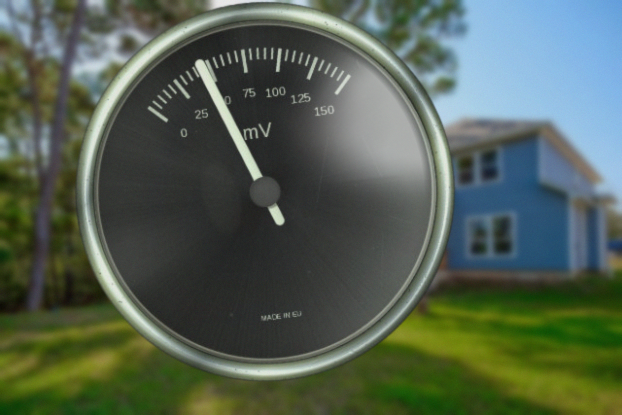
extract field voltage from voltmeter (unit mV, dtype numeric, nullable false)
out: 45 mV
